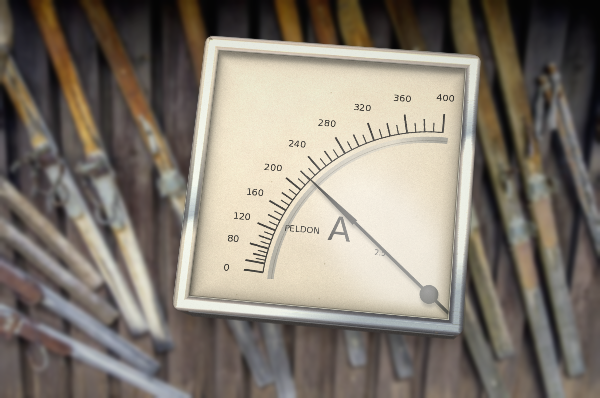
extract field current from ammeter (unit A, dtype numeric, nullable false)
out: 220 A
